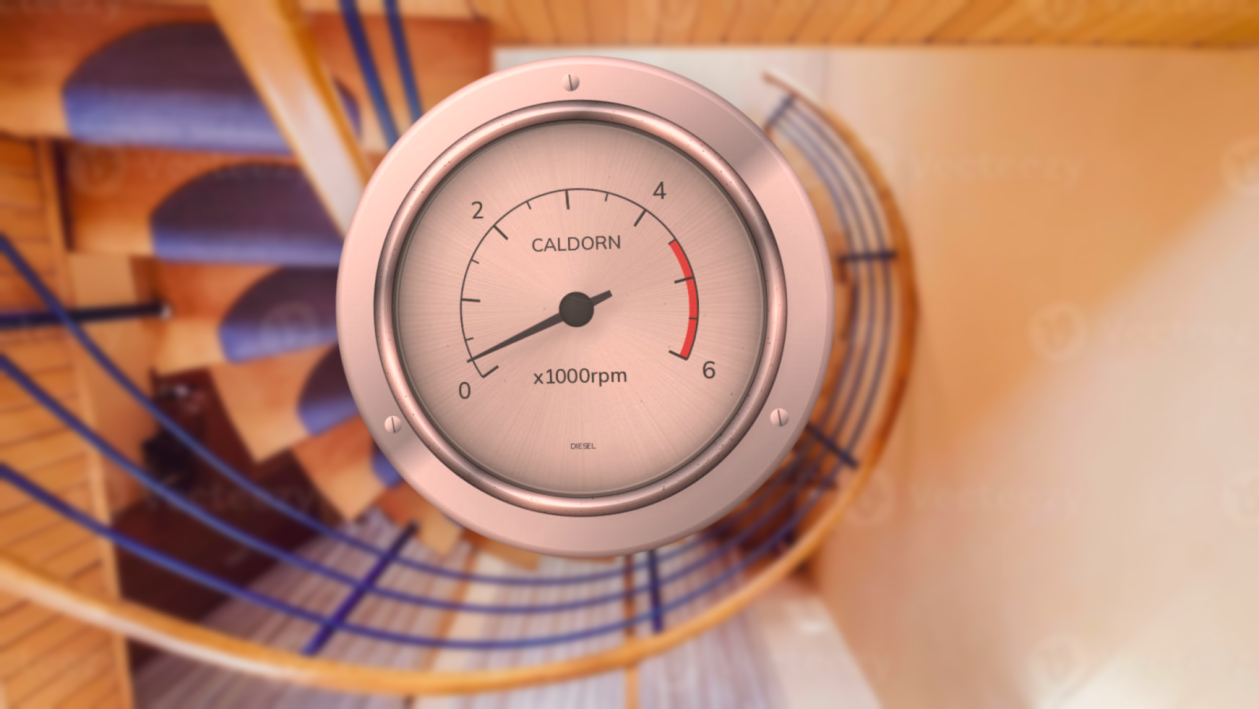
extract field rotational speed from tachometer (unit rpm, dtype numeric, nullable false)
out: 250 rpm
